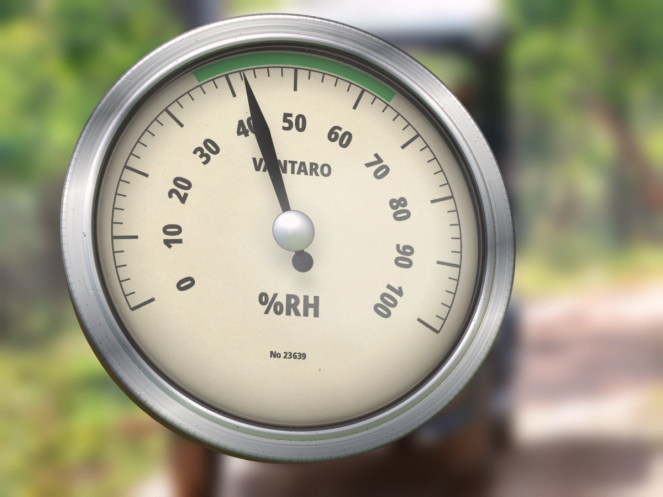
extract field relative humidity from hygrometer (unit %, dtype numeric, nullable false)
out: 42 %
